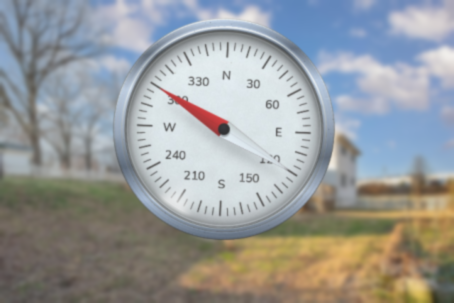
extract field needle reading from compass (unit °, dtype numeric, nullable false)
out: 300 °
